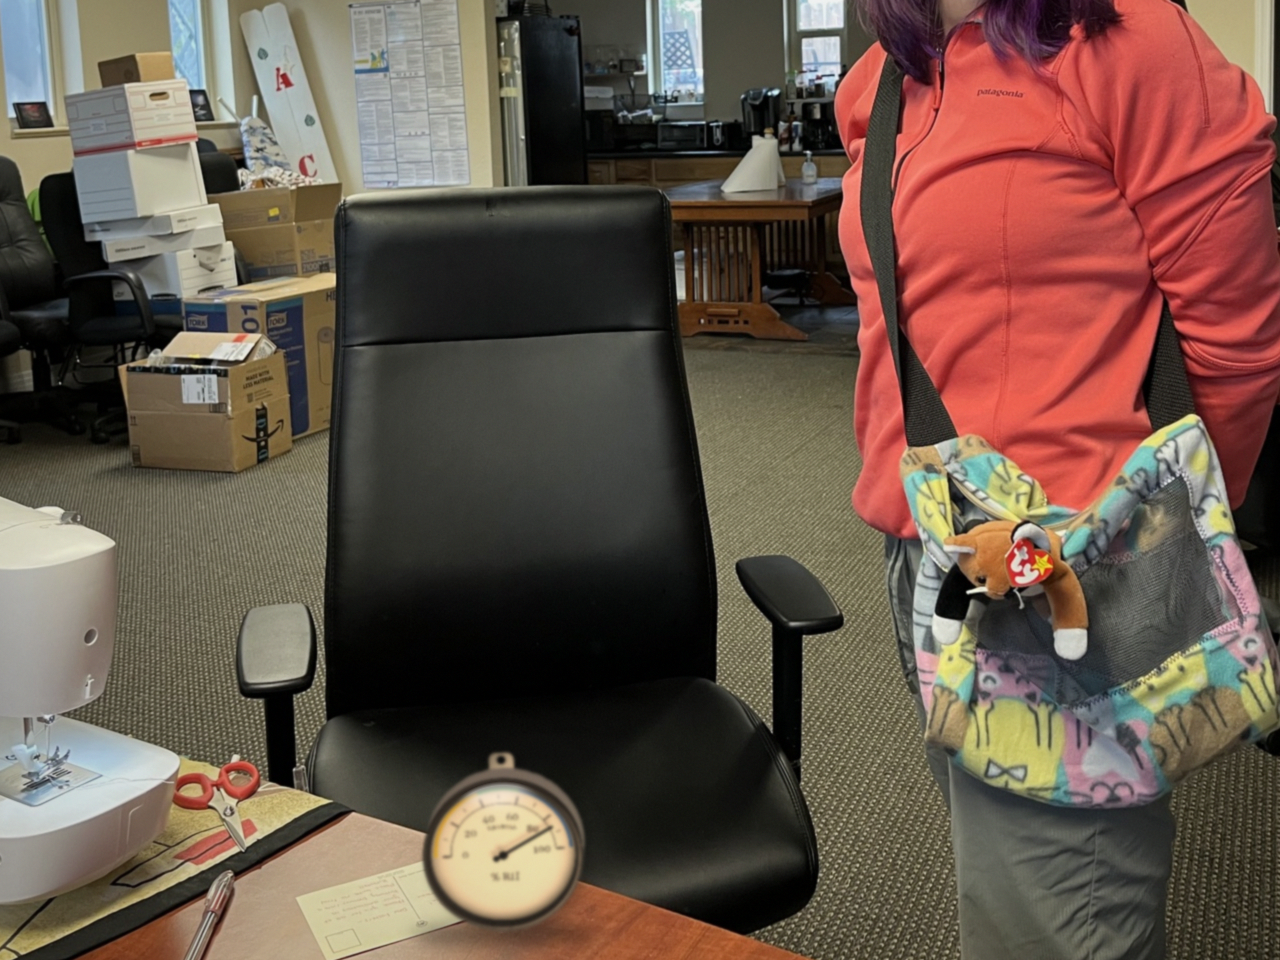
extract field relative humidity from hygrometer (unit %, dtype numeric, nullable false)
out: 85 %
